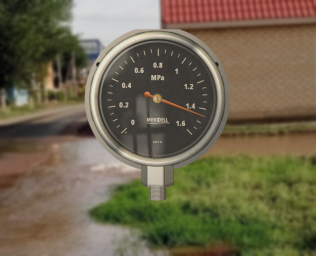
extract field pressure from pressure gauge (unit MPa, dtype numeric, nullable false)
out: 1.45 MPa
